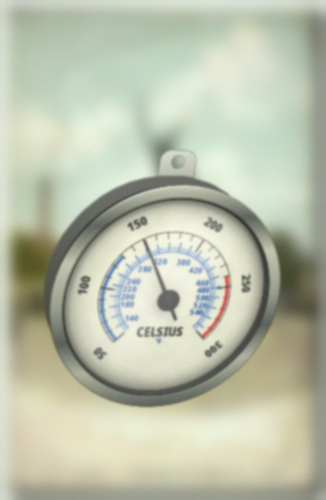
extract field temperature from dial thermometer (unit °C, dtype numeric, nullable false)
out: 150 °C
